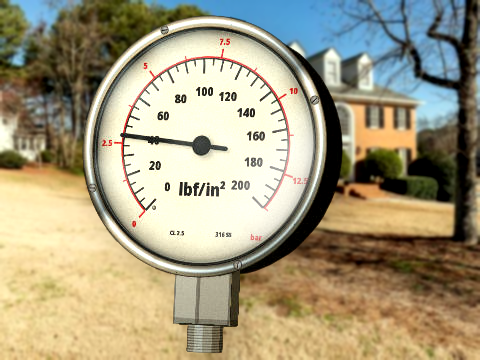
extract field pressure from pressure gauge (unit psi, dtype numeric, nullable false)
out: 40 psi
